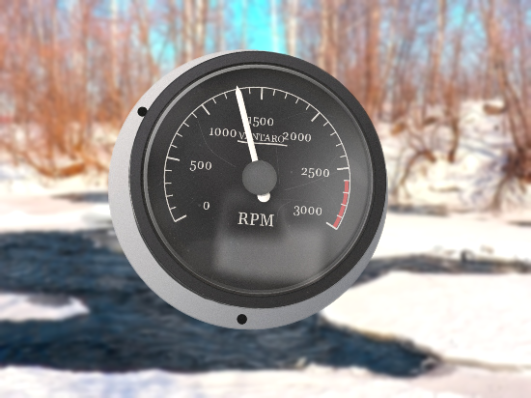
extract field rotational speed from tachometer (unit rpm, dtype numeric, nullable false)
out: 1300 rpm
